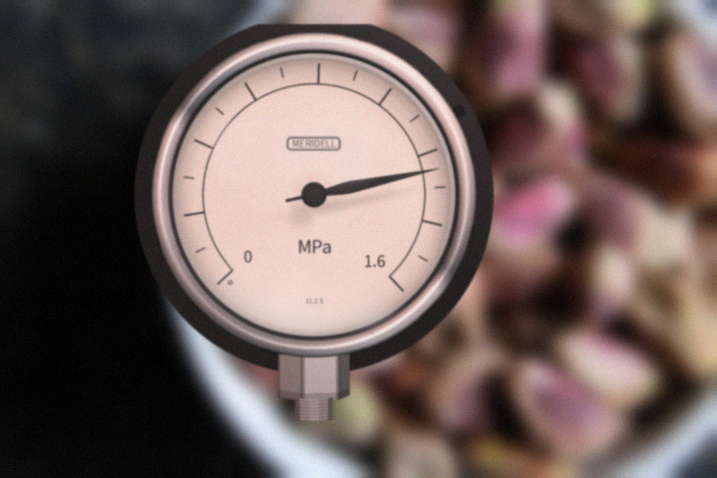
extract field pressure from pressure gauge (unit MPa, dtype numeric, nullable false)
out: 1.25 MPa
